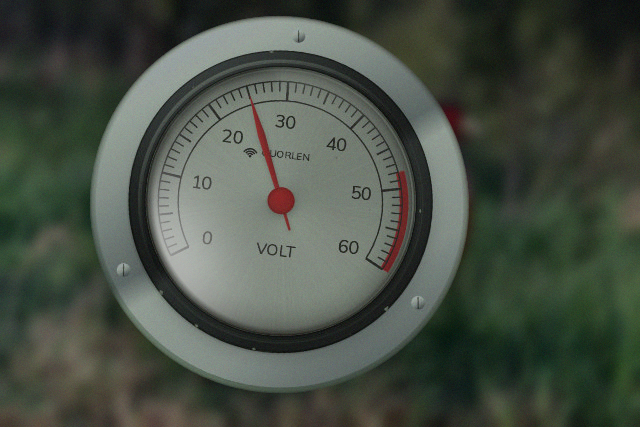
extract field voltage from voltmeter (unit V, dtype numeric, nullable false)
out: 25 V
